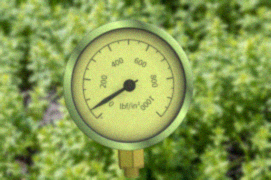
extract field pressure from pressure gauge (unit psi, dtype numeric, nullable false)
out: 50 psi
